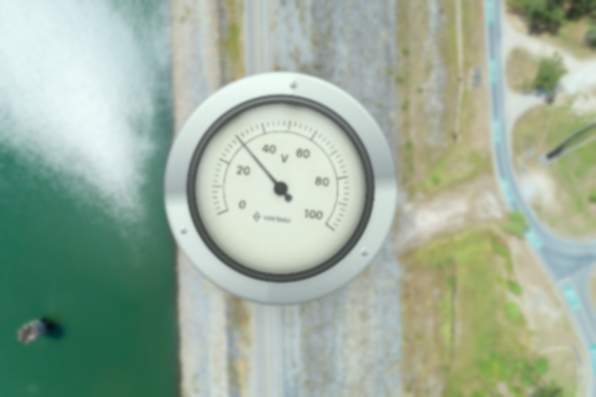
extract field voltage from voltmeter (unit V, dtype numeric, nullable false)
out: 30 V
